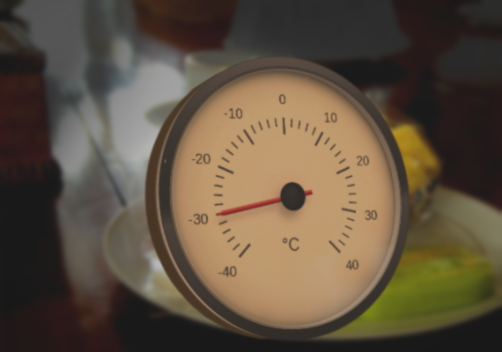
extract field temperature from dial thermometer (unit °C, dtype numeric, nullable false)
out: -30 °C
